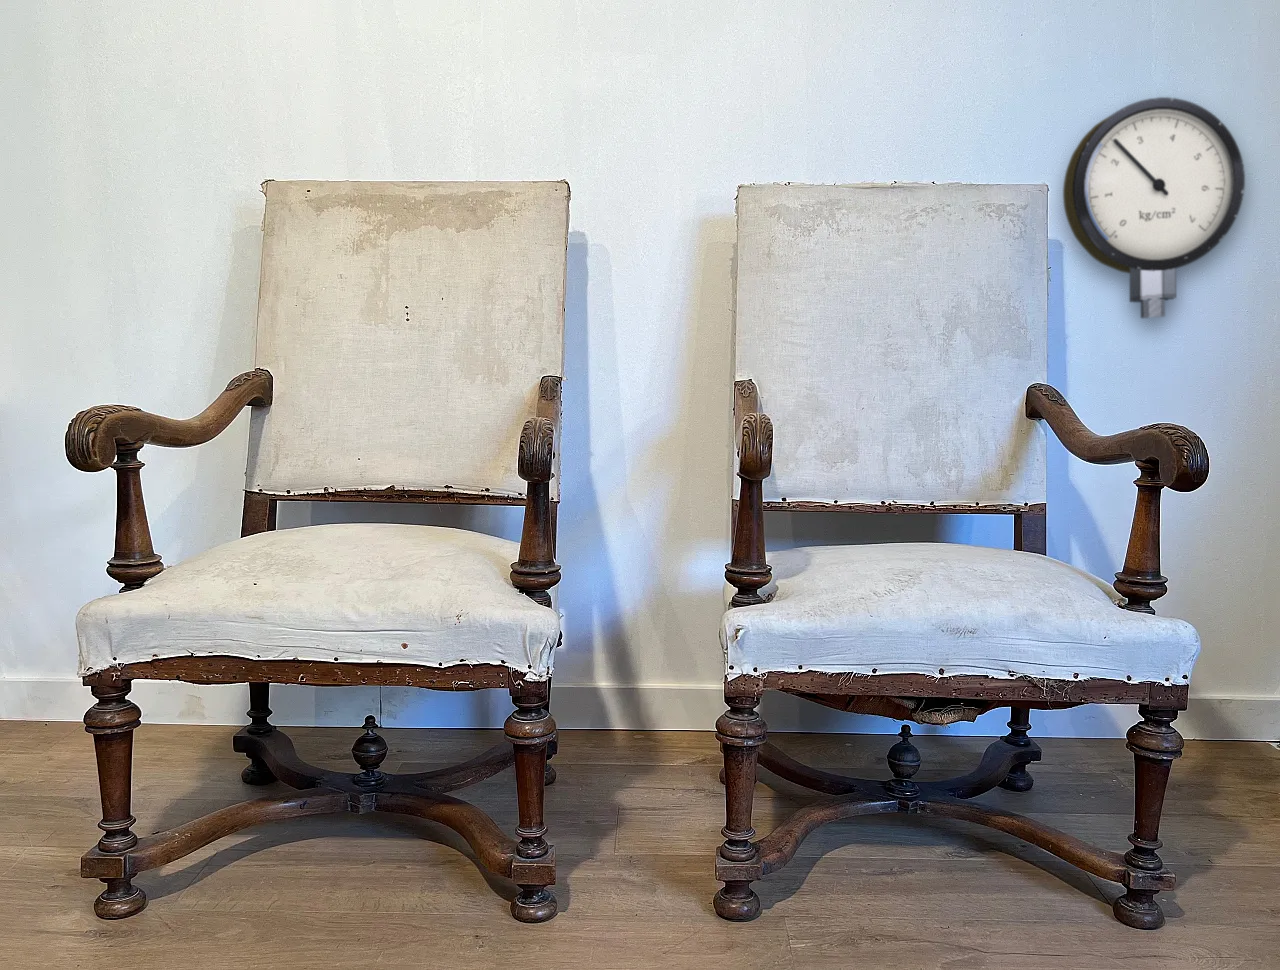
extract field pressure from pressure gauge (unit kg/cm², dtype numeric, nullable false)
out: 2.4 kg/cm²
